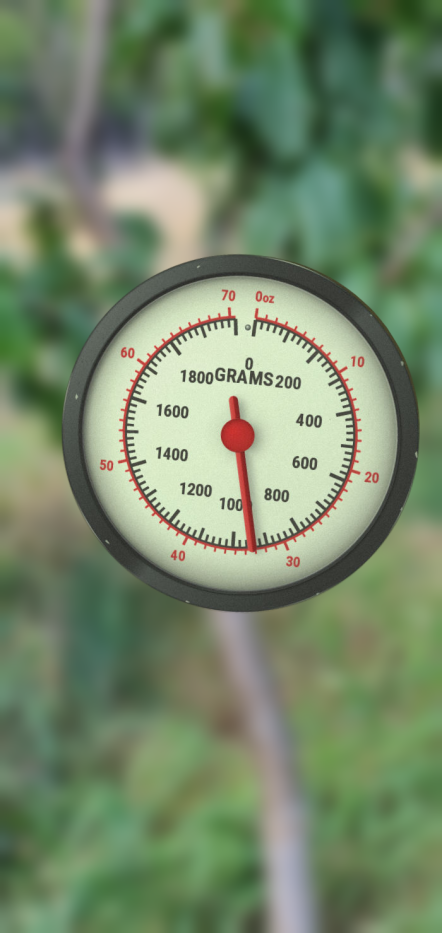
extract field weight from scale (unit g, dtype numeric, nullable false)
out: 940 g
